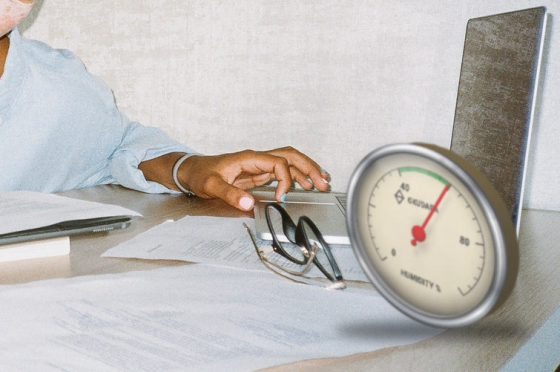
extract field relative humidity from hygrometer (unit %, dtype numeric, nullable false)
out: 60 %
